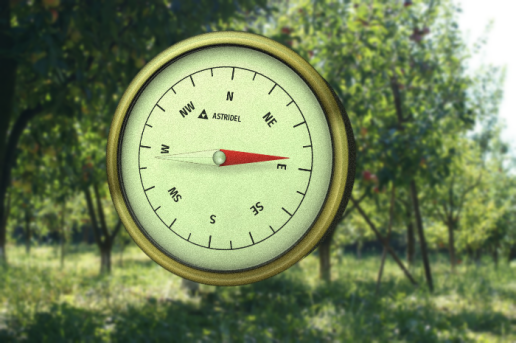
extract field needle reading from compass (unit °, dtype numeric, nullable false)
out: 82.5 °
